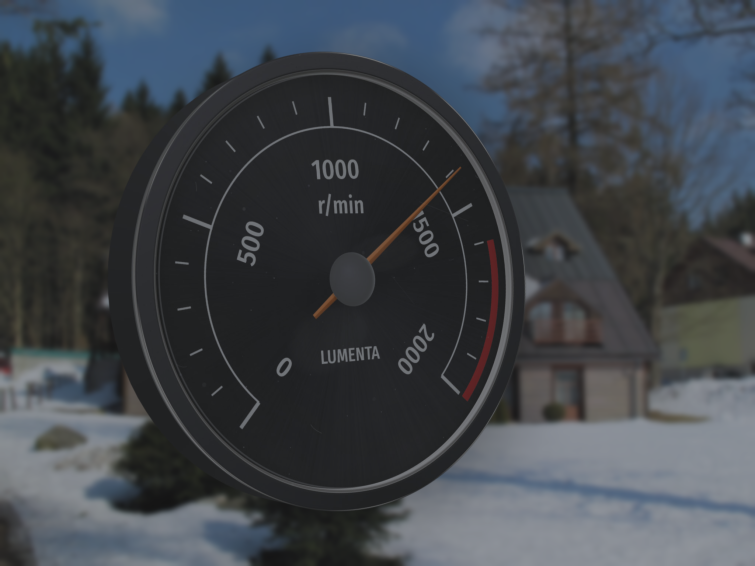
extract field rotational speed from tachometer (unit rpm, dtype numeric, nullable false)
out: 1400 rpm
